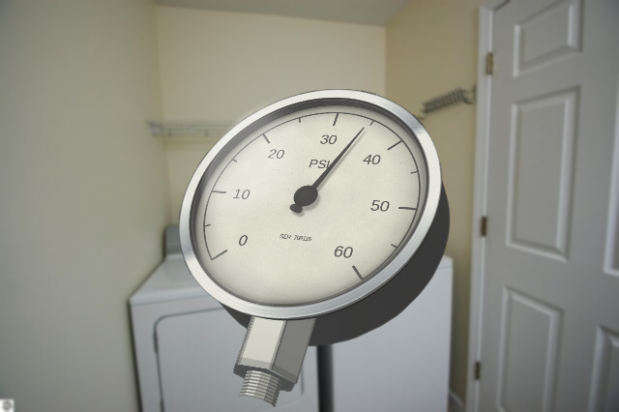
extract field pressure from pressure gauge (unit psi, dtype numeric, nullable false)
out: 35 psi
